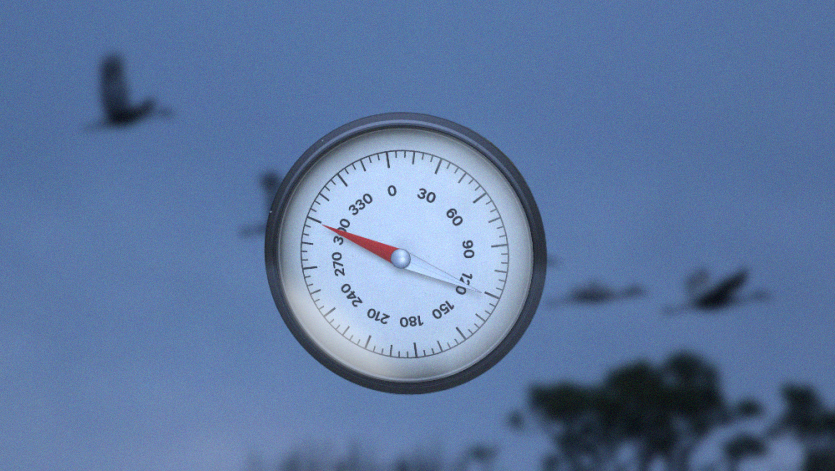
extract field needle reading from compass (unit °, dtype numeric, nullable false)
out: 300 °
